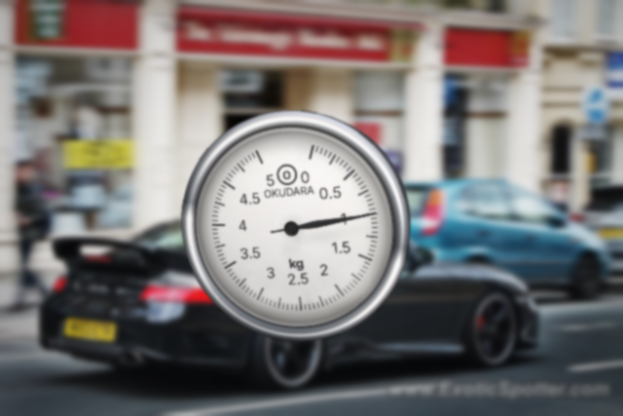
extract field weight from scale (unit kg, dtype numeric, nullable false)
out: 1 kg
